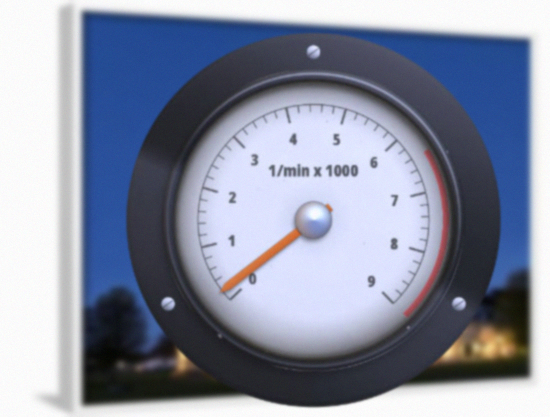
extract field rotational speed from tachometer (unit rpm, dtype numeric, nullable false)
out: 200 rpm
